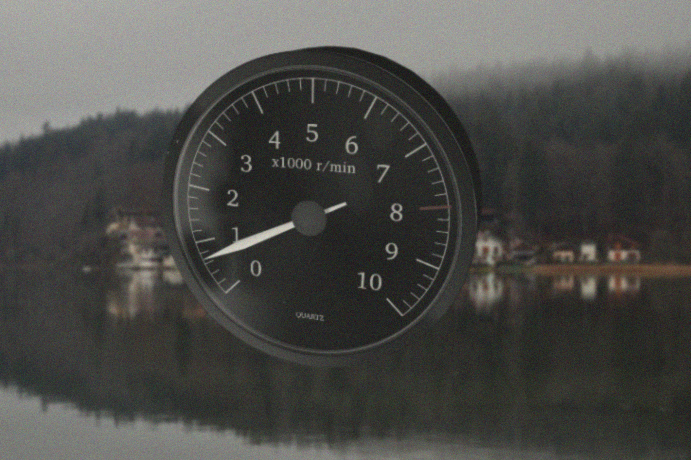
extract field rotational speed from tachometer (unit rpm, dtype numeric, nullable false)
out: 700 rpm
